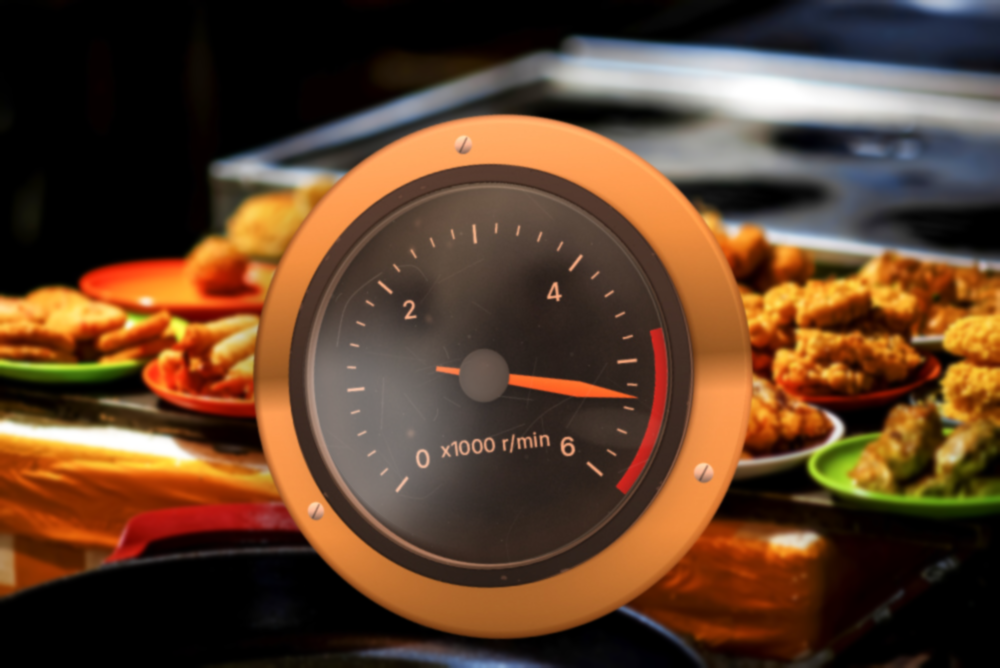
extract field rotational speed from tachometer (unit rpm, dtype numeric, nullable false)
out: 5300 rpm
